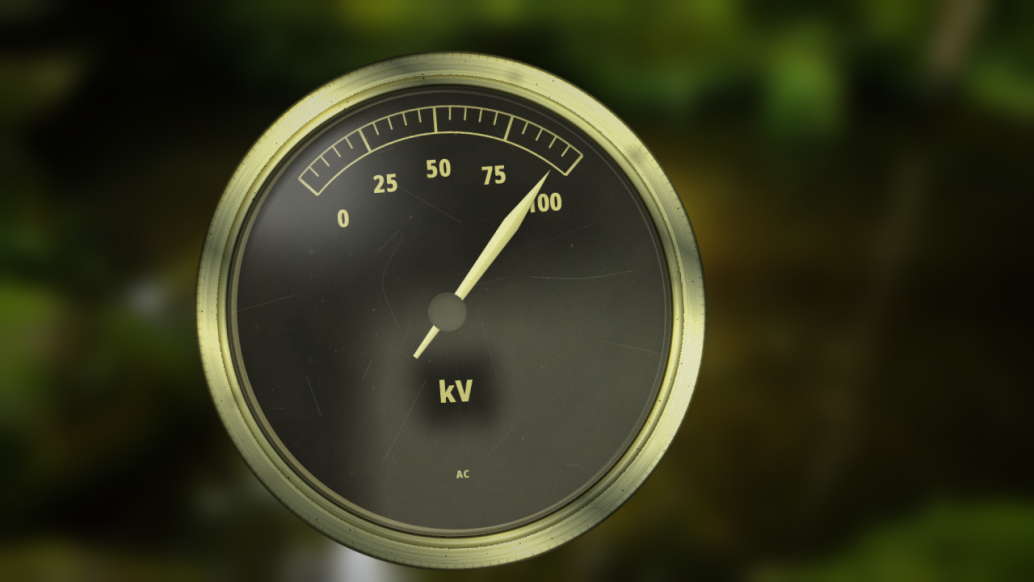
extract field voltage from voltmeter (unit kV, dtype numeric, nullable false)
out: 95 kV
